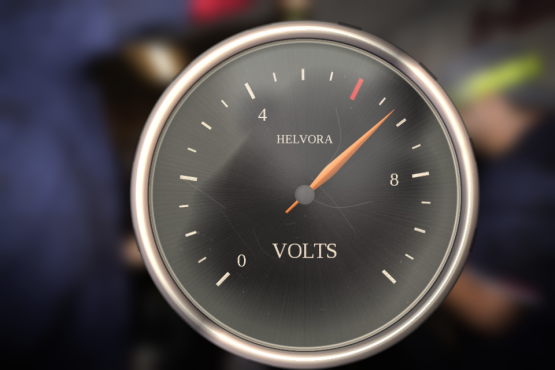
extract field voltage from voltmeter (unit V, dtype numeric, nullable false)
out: 6.75 V
